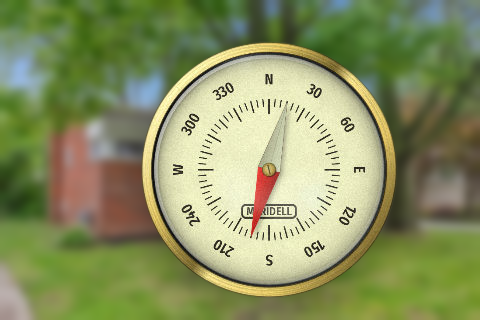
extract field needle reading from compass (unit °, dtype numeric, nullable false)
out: 195 °
